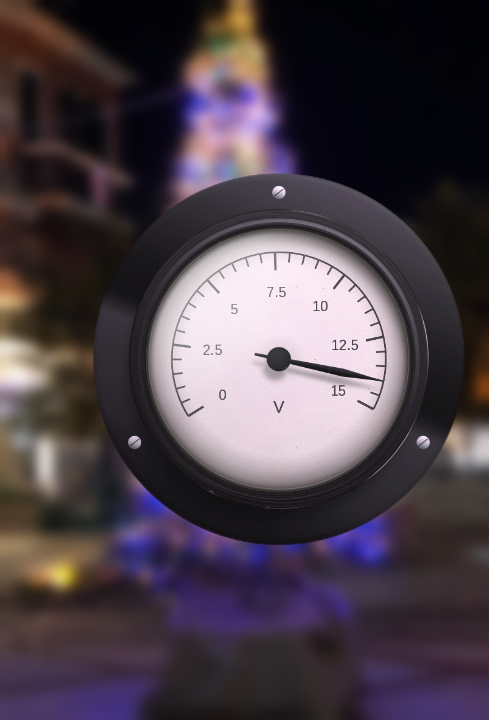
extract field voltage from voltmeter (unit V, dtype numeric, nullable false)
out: 14 V
